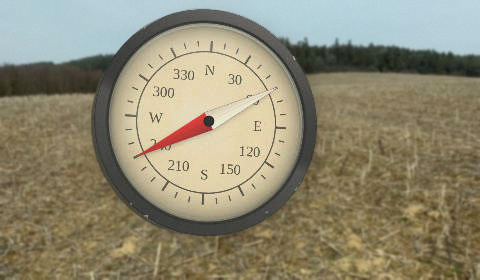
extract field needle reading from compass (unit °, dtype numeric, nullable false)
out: 240 °
